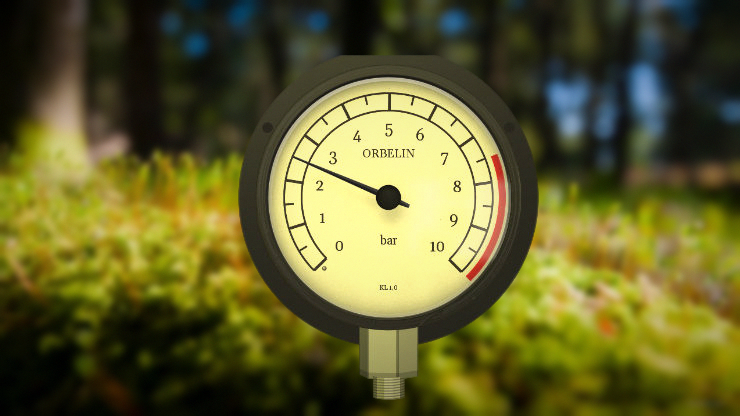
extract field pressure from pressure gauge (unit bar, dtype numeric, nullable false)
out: 2.5 bar
